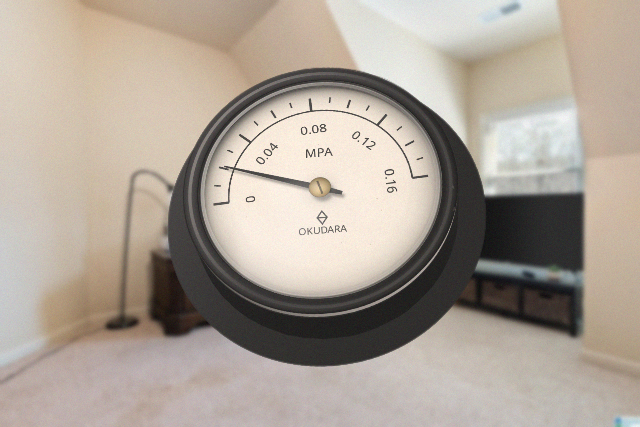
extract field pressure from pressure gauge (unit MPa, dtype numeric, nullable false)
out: 0.02 MPa
